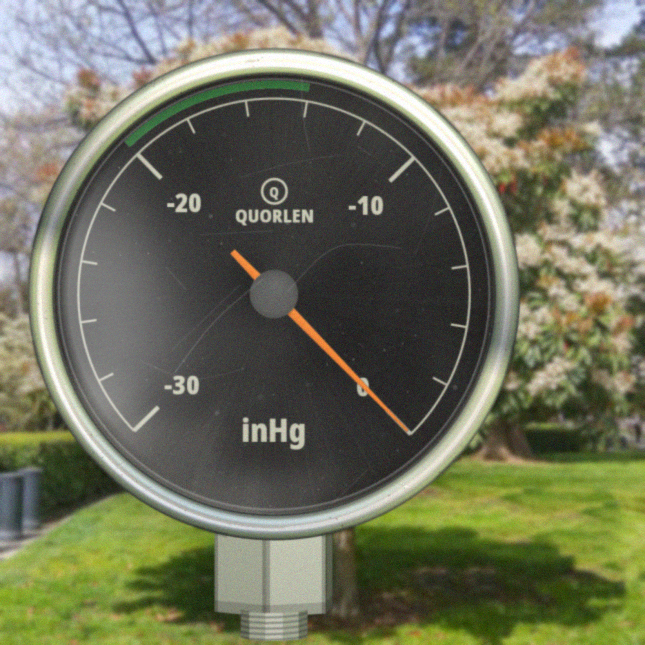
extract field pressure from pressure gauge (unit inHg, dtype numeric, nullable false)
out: 0 inHg
